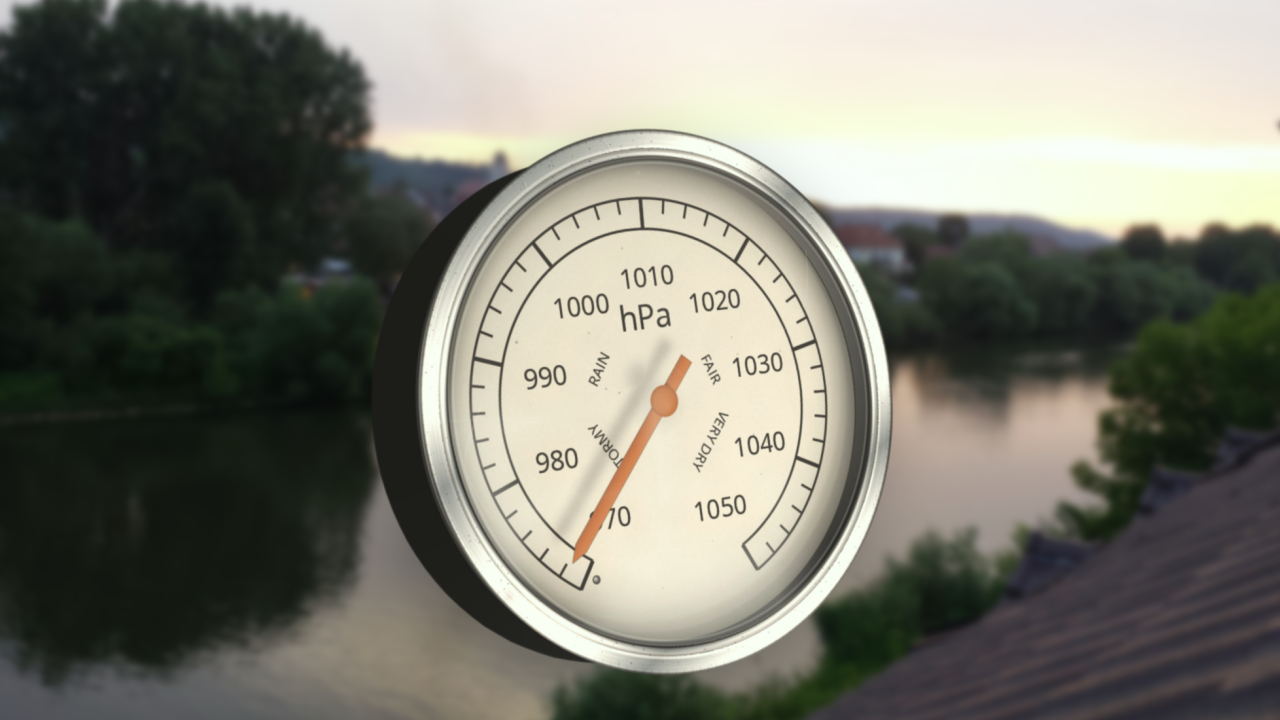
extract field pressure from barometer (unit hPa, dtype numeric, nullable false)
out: 972 hPa
